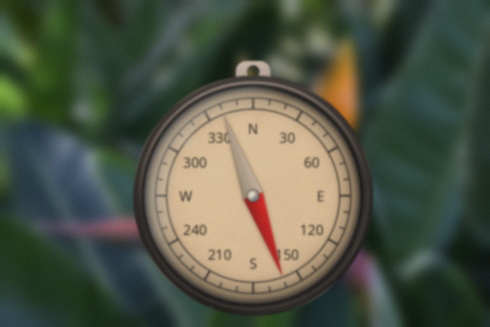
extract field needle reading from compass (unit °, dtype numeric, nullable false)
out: 160 °
